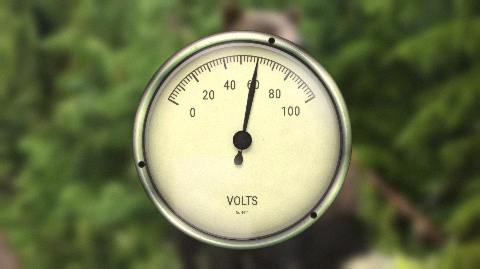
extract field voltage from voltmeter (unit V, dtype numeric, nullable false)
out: 60 V
